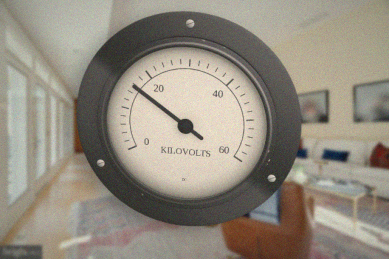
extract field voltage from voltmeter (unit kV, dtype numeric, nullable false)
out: 16 kV
